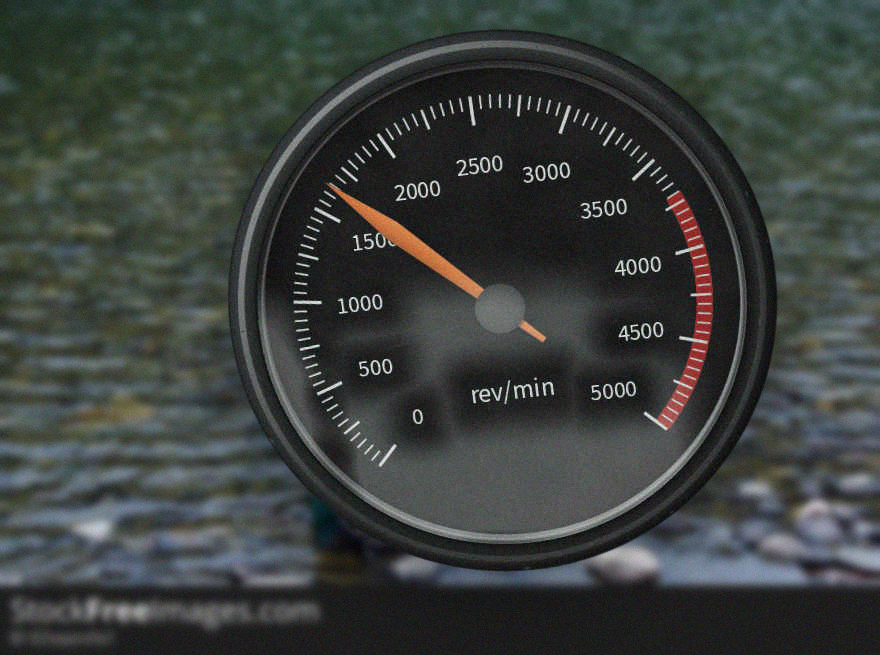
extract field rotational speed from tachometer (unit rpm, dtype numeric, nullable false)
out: 1650 rpm
